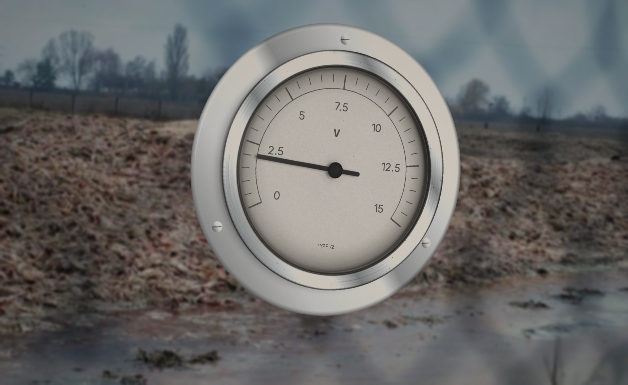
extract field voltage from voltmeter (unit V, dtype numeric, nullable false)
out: 2 V
